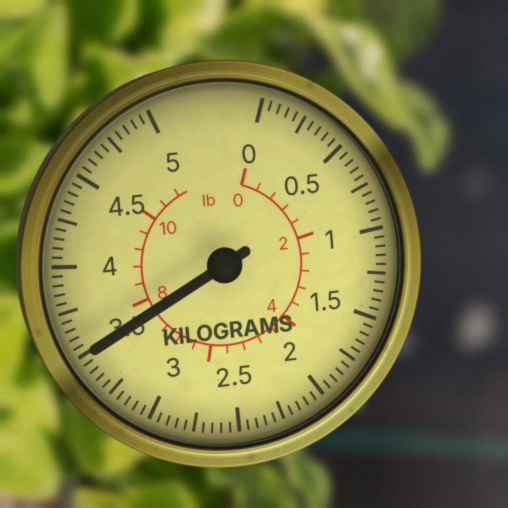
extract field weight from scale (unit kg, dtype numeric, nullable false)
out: 3.5 kg
